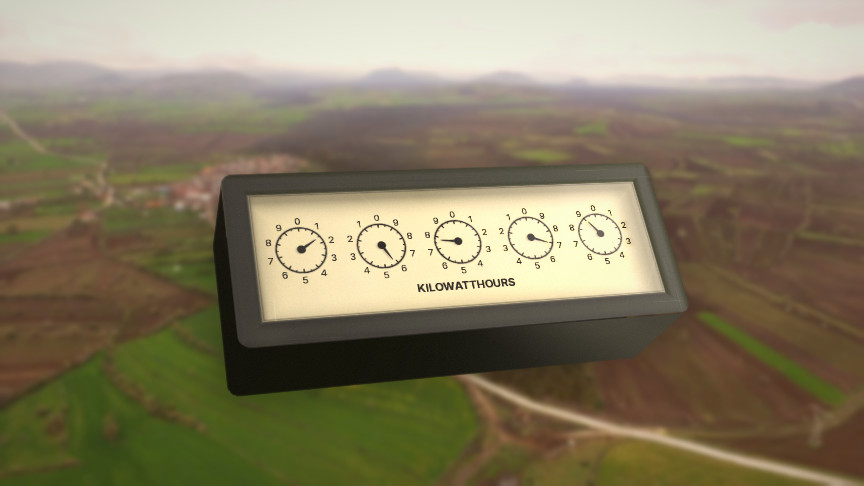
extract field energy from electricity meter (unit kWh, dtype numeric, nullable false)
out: 15769 kWh
